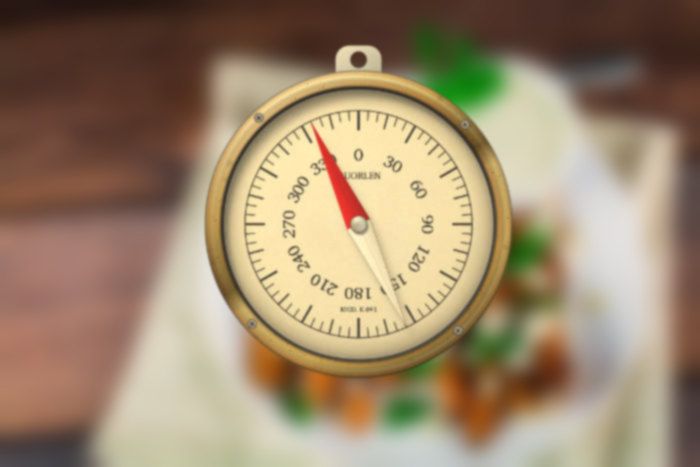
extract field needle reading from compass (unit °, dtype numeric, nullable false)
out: 335 °
